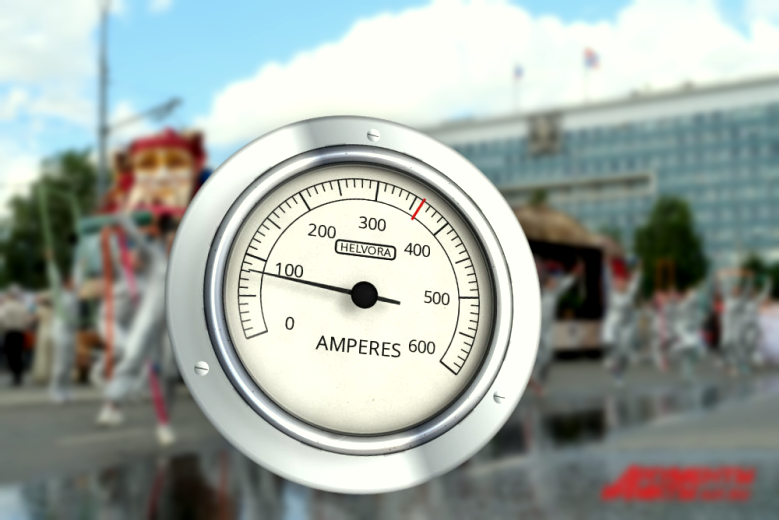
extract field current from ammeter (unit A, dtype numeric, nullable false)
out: 80 A
